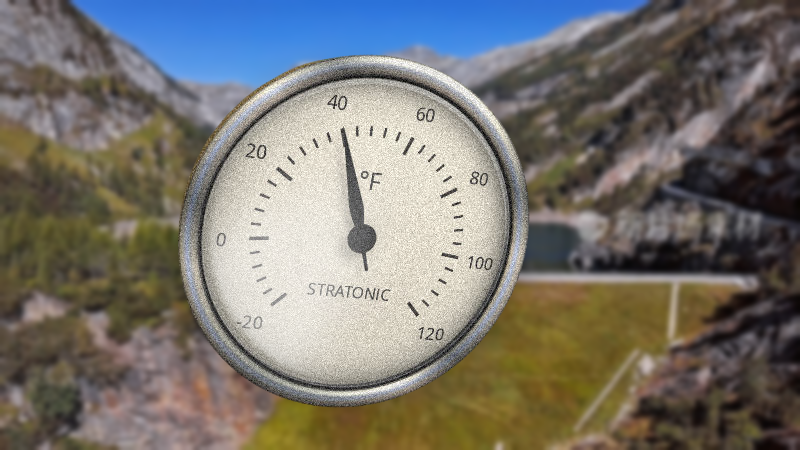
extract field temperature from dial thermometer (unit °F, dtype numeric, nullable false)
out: 40 °F
